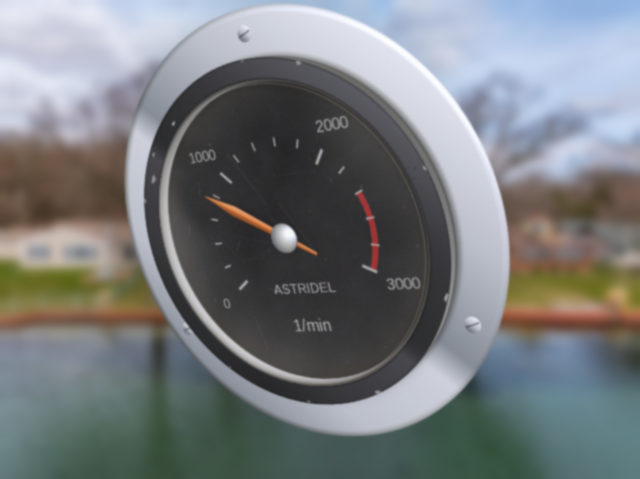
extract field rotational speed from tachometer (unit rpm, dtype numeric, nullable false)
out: 800 rpm
